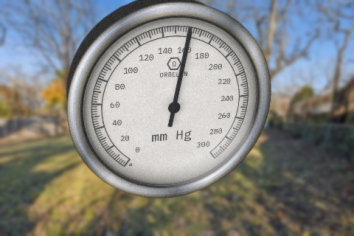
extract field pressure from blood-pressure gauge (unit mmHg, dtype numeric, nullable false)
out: 160 mmHg
